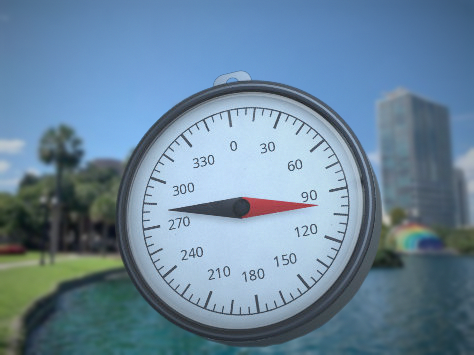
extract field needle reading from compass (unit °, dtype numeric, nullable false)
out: 100 °
